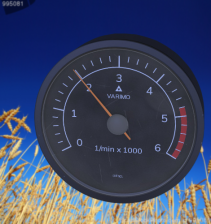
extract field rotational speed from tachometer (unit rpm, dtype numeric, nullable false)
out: 2000 rpm
